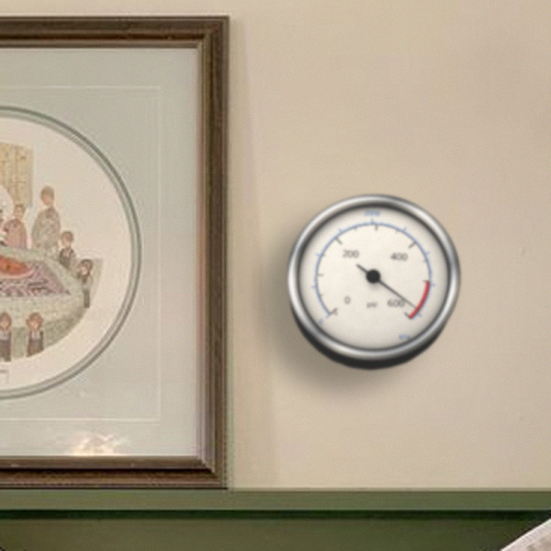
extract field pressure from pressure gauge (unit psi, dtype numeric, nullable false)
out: 575 psi
